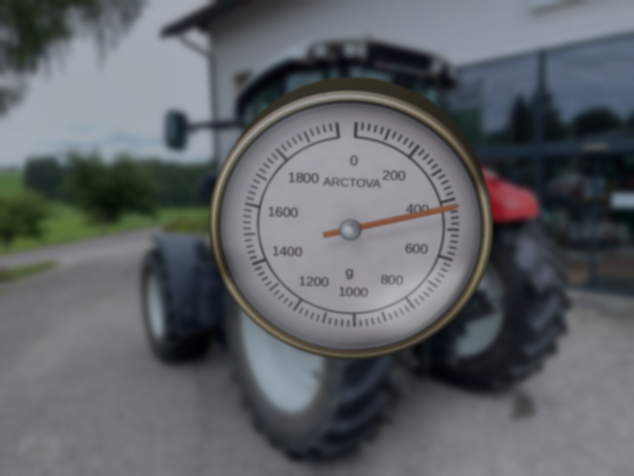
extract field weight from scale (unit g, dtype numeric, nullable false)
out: 420 g
